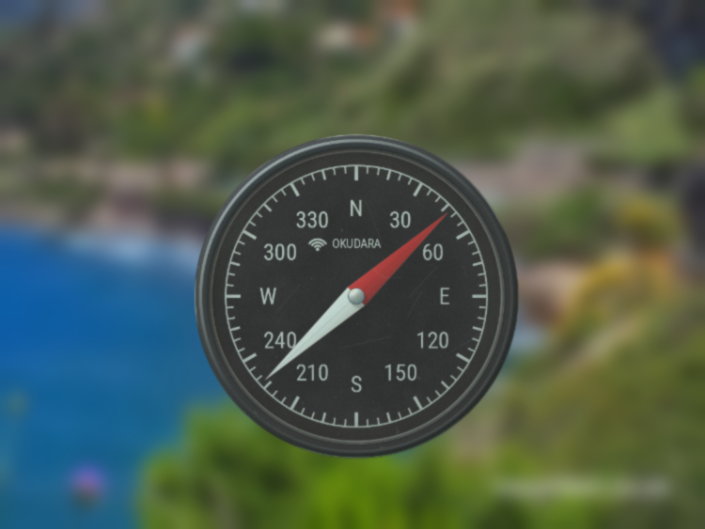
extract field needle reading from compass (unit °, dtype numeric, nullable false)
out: 47.5 °
